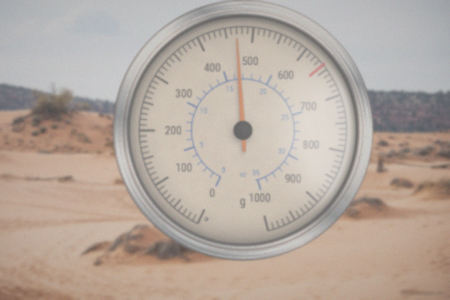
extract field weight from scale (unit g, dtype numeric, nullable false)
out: 470 g
